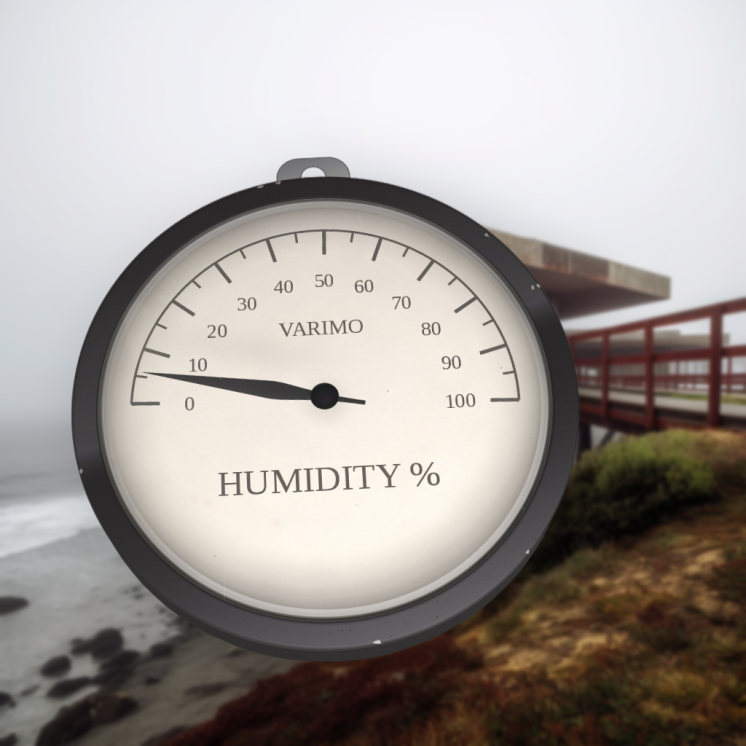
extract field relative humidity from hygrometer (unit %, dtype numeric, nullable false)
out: 5 %
